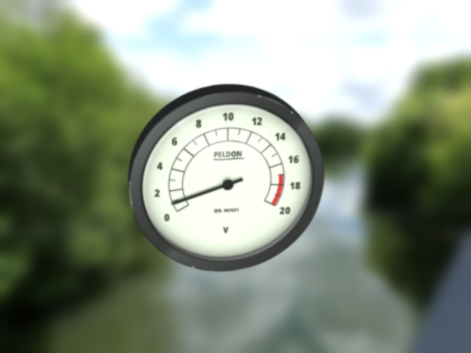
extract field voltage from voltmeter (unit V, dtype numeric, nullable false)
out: 1 V
